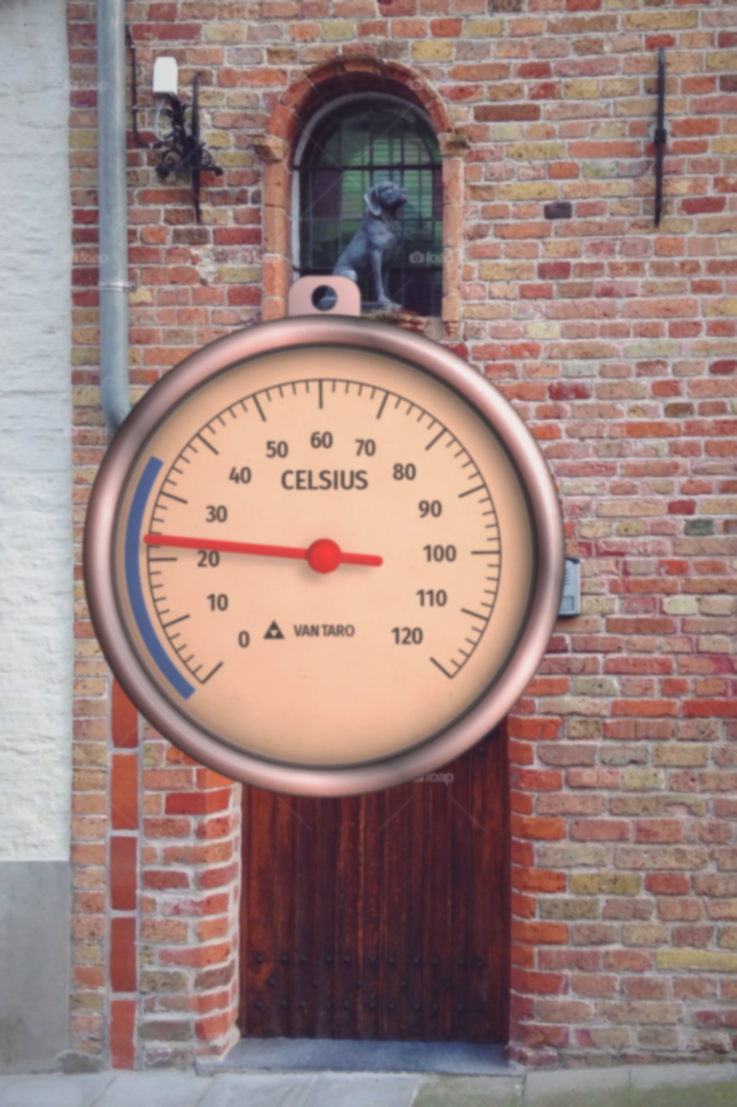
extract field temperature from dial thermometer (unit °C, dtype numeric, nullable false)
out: 23 °C
